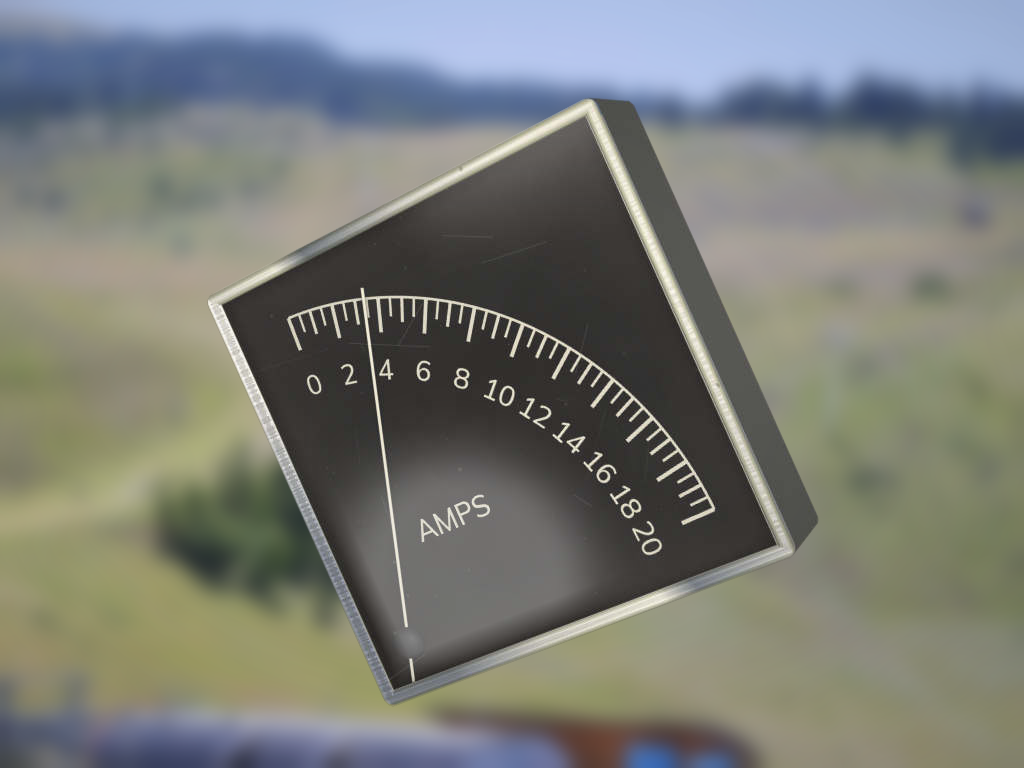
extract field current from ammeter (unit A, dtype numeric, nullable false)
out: 3.5 A
